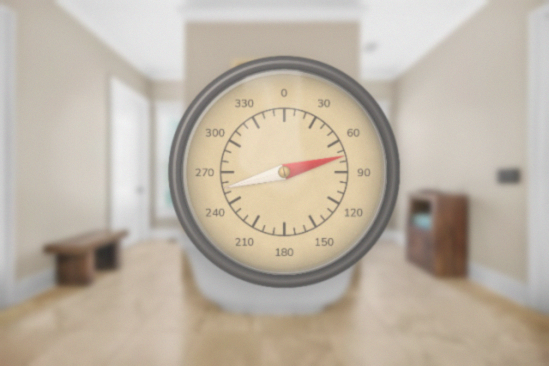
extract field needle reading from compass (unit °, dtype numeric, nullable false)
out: 75 °
